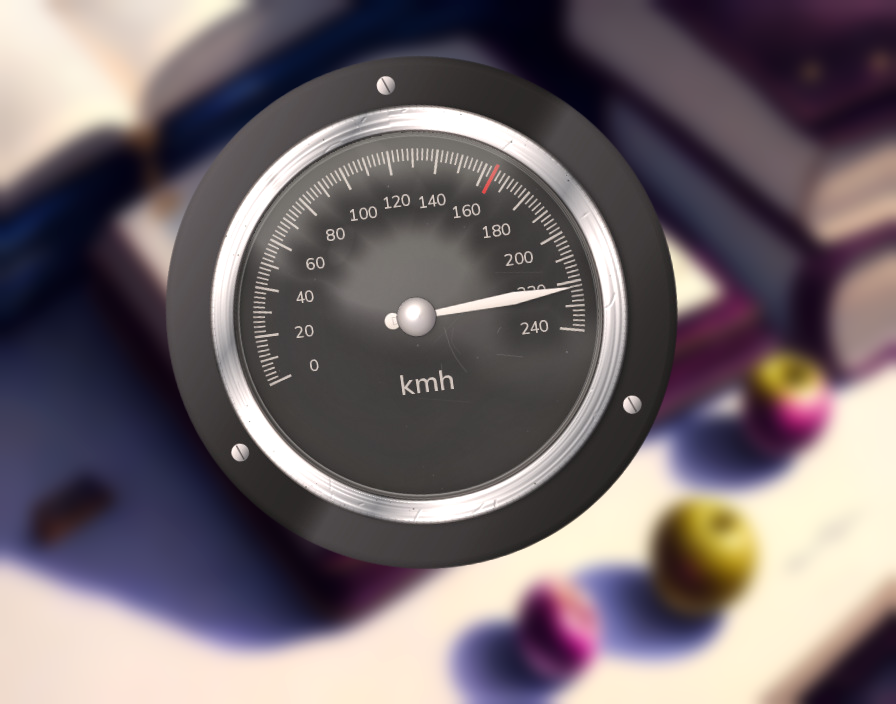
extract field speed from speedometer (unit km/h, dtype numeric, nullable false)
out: 222 km/h
